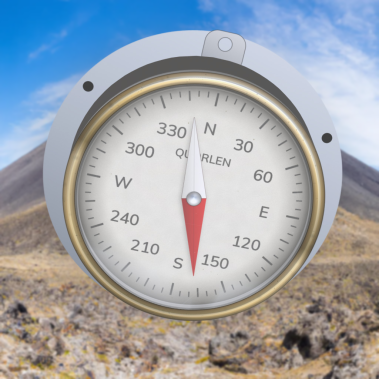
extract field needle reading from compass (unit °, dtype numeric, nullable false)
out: 167.5 °
